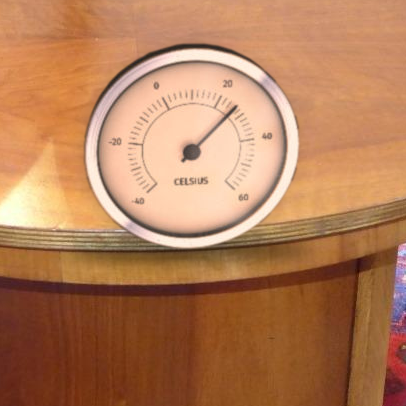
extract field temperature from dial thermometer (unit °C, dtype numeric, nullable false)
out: 26 °C
